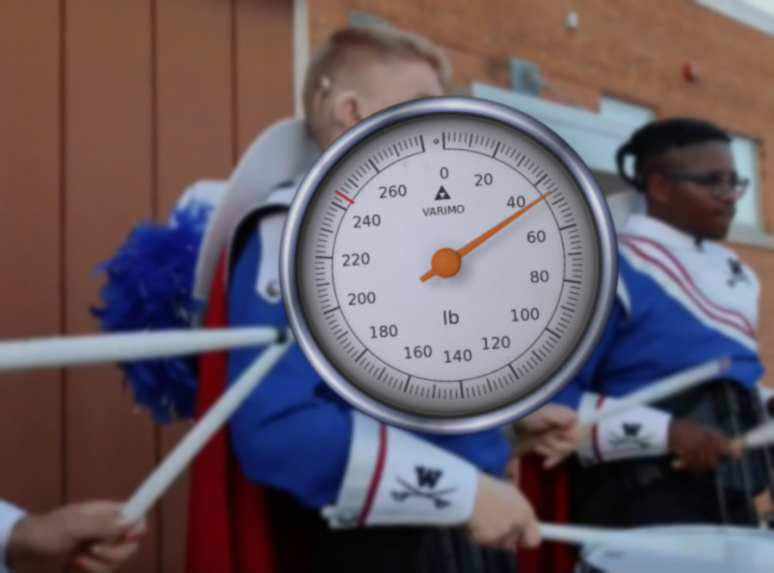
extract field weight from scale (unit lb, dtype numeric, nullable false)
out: 46 lb
